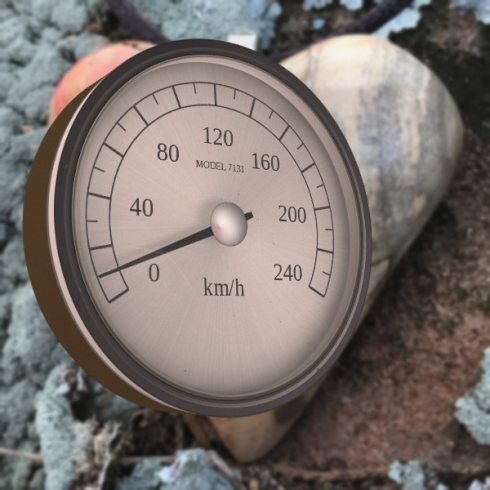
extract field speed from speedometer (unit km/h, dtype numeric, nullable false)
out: 10 km/h
